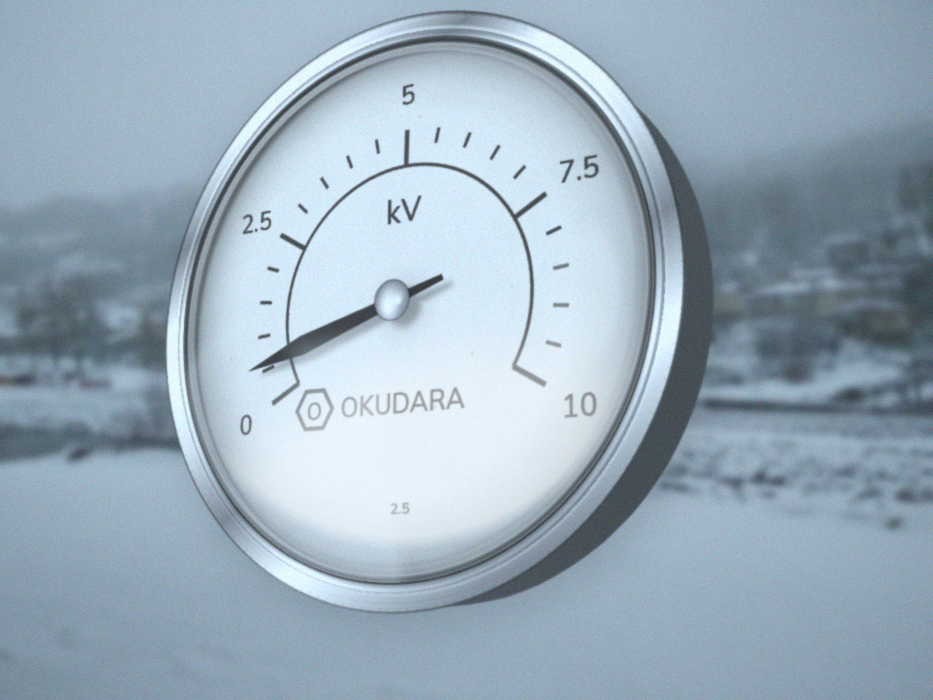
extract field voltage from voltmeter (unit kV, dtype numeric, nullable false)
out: 0.5 kV
